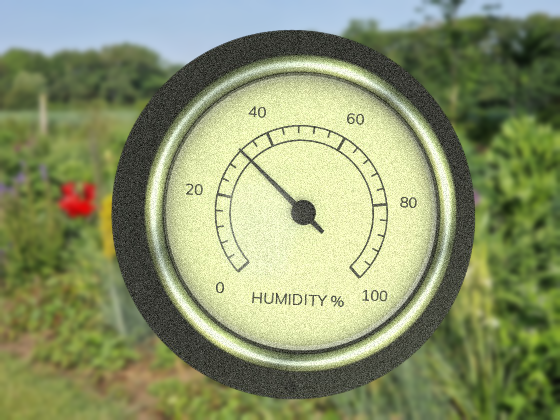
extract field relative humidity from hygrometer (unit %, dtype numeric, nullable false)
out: 32 %
